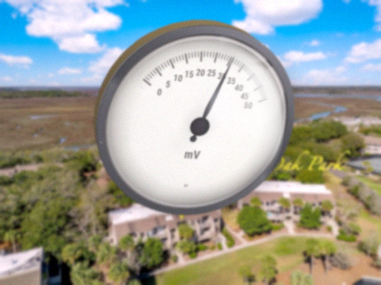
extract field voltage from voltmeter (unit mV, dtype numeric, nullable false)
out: 30 mV
